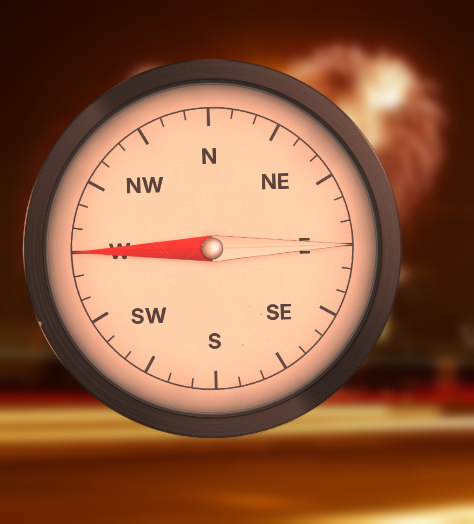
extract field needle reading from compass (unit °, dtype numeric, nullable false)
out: 270 °
